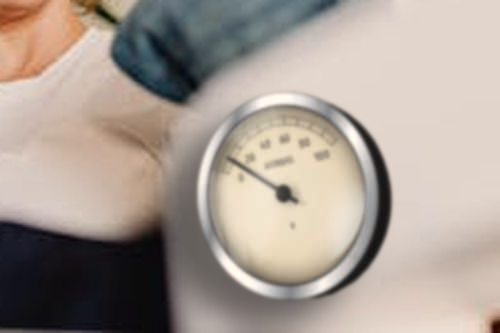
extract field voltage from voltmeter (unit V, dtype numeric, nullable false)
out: 10 V
